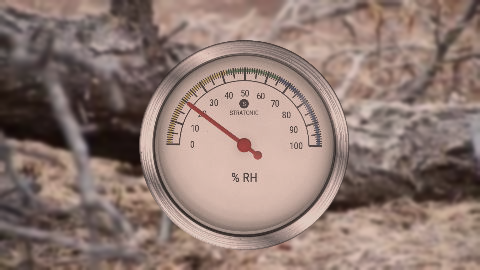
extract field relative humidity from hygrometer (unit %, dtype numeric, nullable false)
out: 20 %
